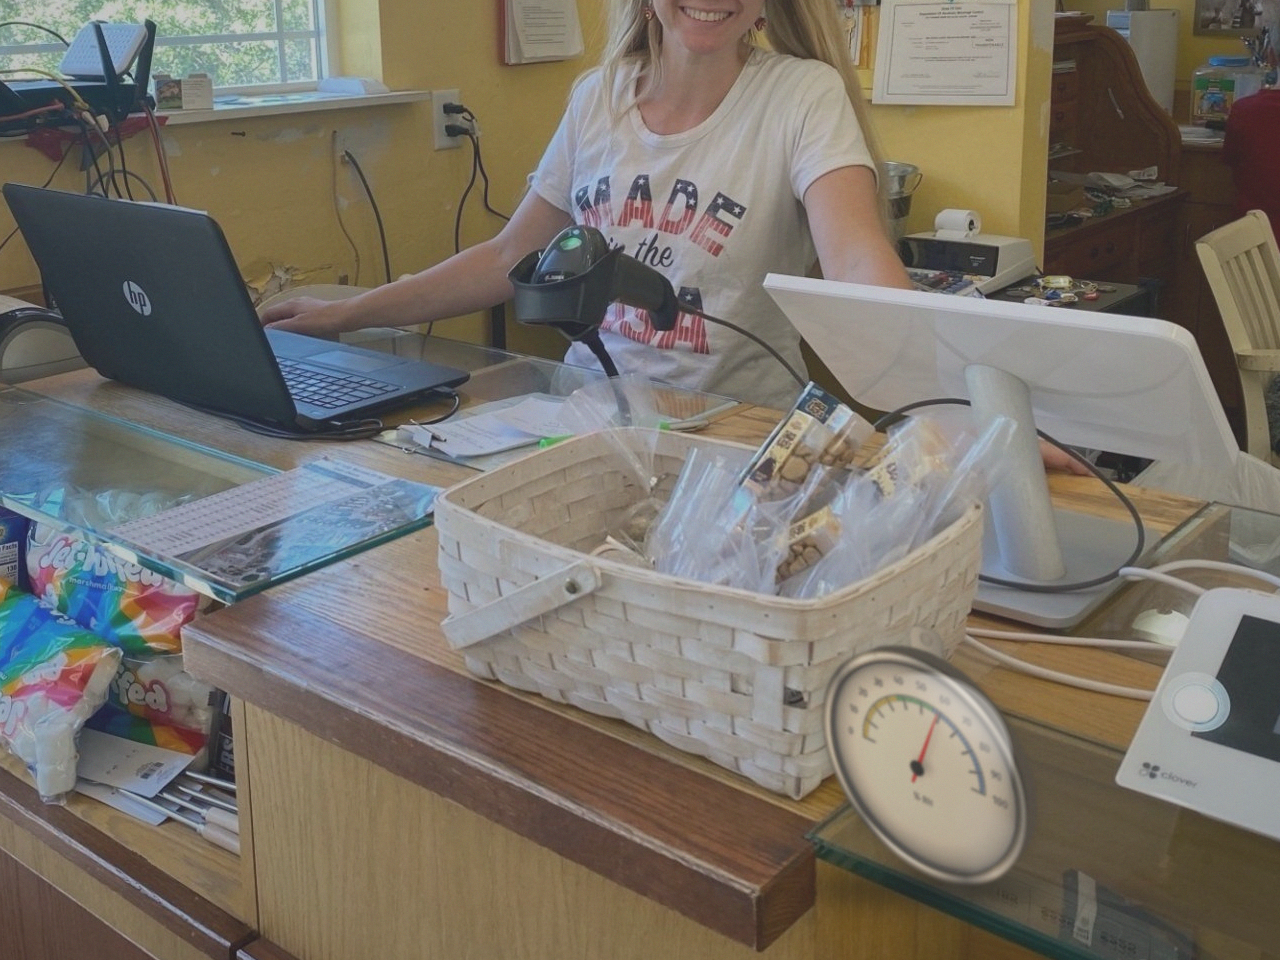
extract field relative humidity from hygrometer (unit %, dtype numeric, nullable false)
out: 60 %
